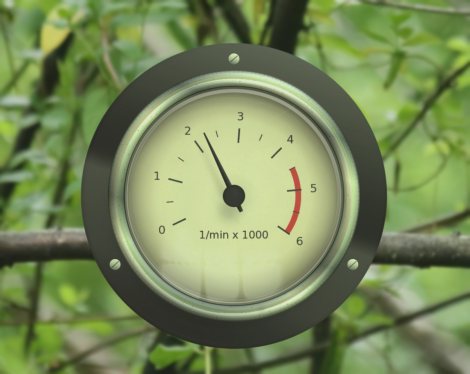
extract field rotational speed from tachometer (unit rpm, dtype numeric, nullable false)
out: 2250 rpm
